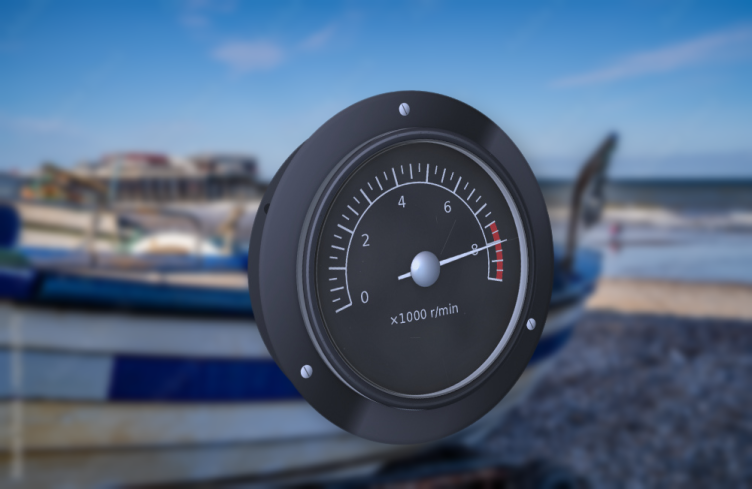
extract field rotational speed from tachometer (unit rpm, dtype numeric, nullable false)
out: 8000 rpm
